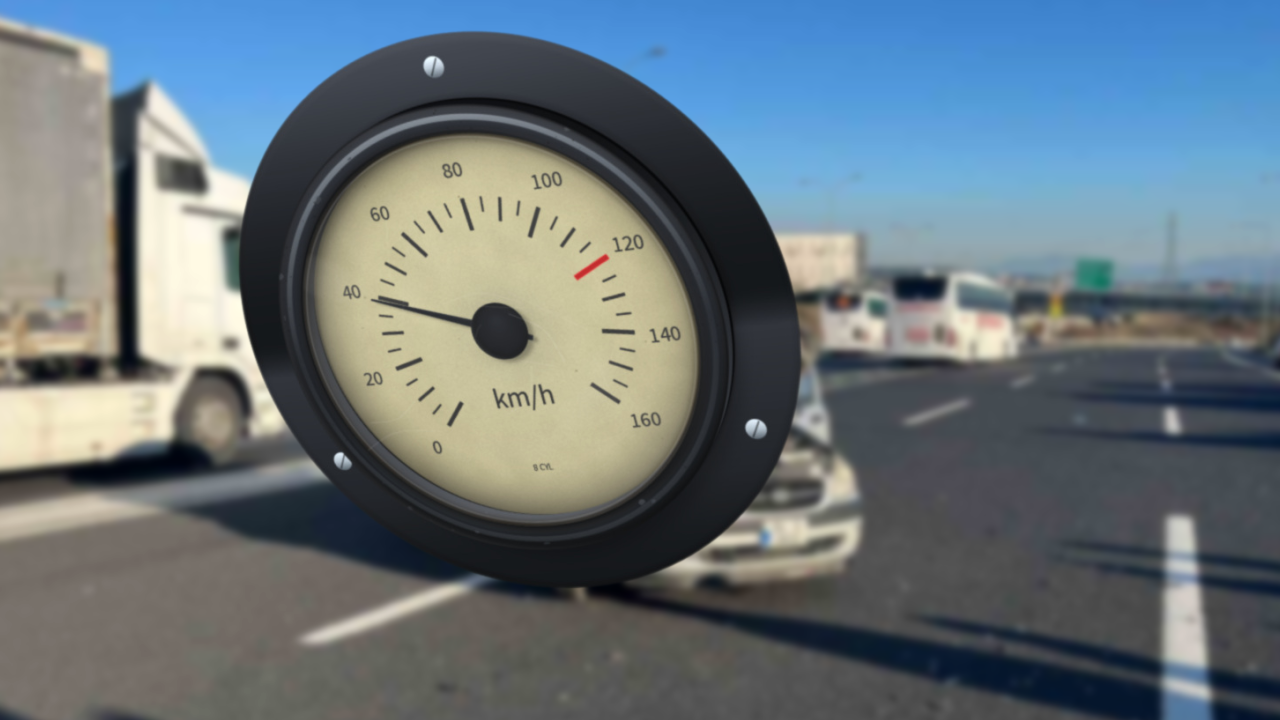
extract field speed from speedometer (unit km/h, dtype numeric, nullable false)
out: 40 km/h
